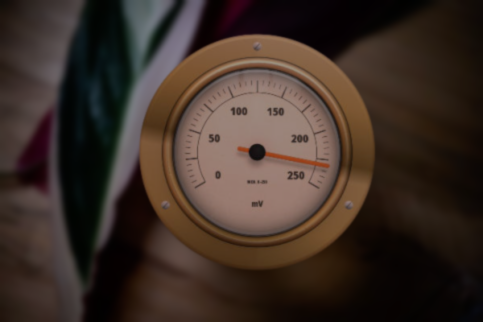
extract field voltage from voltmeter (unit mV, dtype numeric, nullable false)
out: 230 mV
